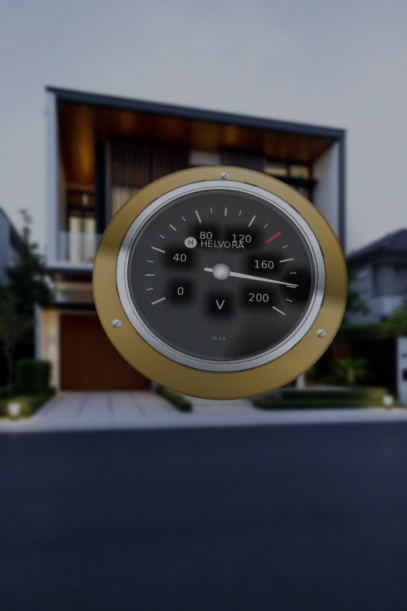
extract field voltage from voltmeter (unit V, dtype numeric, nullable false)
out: 180 V
